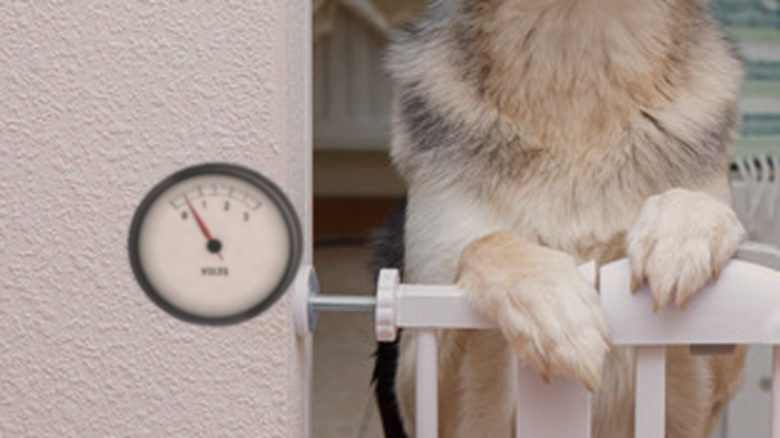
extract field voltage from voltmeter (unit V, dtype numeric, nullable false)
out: 0.5 V
